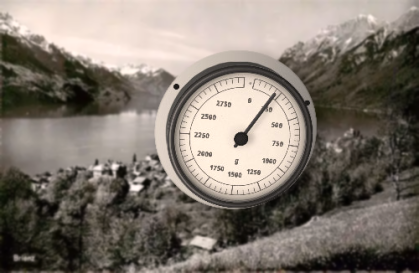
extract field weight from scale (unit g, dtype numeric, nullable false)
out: 200 g
